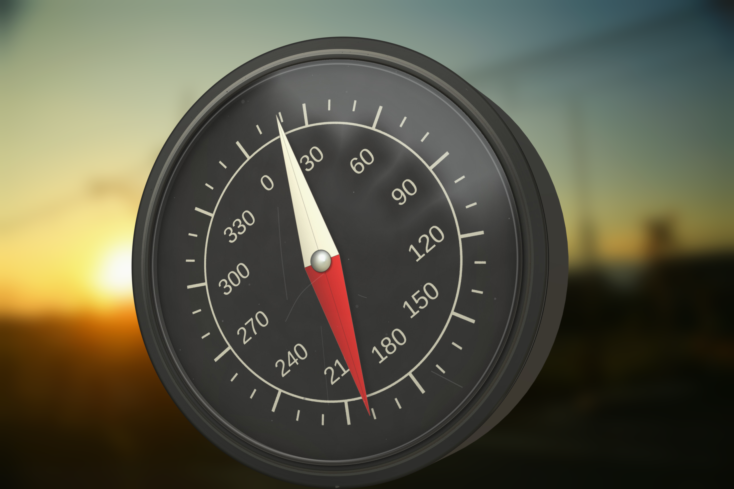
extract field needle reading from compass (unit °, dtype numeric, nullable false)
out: 200 °
